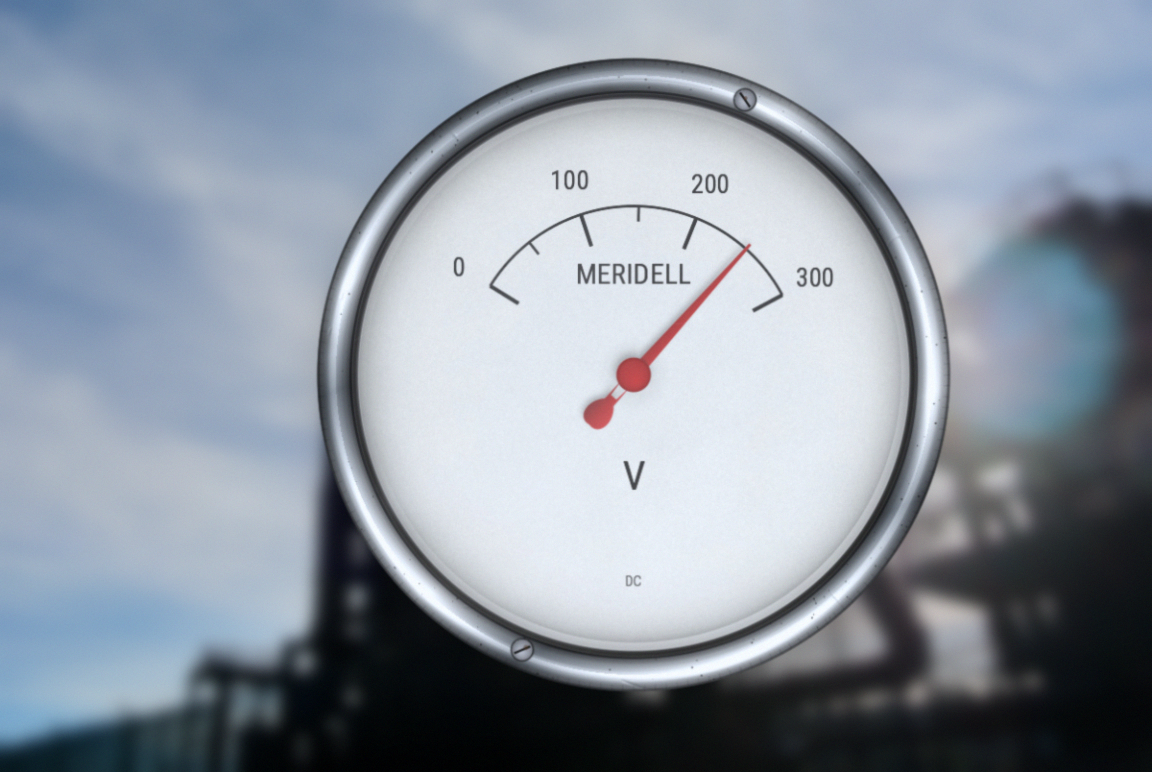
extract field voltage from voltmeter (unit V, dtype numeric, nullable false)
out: 250 V
